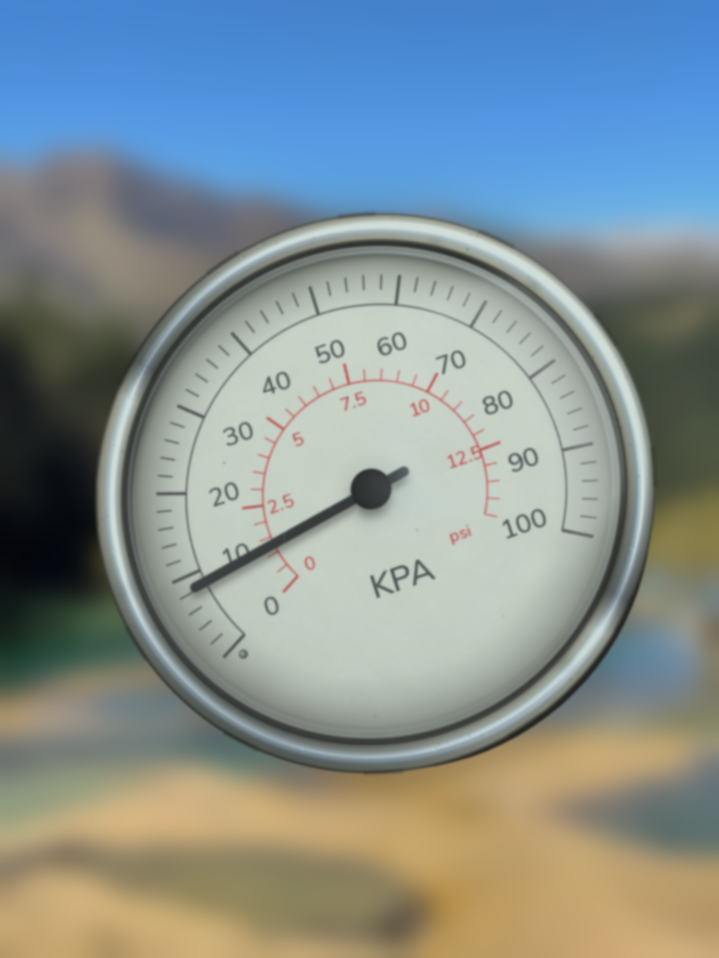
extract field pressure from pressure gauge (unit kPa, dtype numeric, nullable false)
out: 8 kPa
